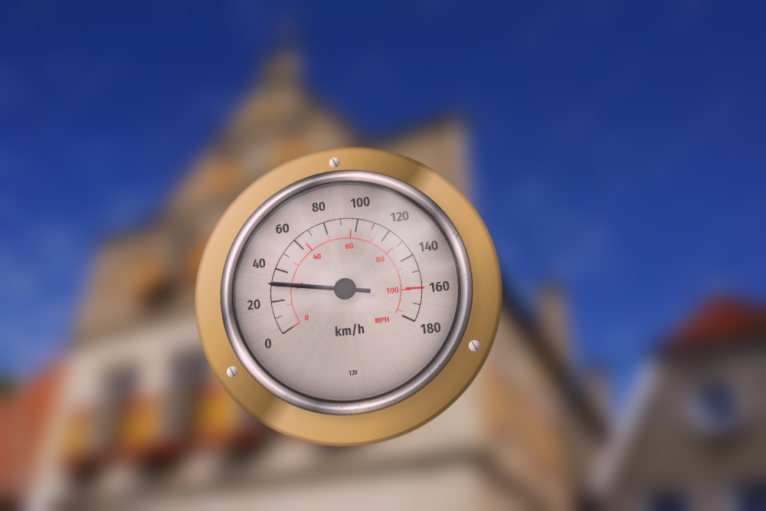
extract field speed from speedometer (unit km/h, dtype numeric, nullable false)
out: 30 km/h
